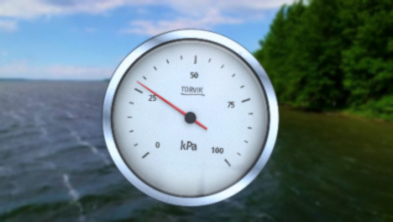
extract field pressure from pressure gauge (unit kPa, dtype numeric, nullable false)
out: 27.5 kPa
